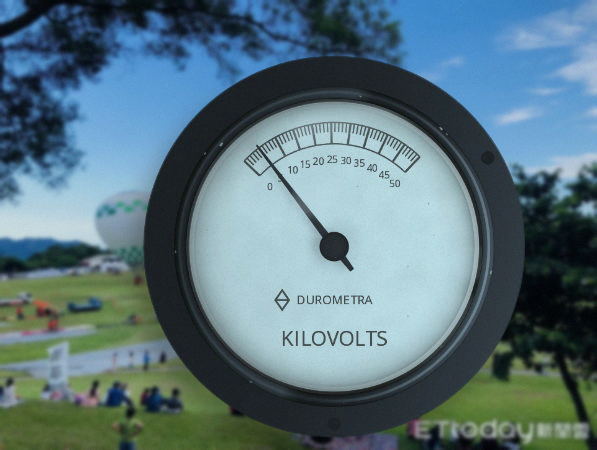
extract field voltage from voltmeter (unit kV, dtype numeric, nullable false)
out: 5 kV
